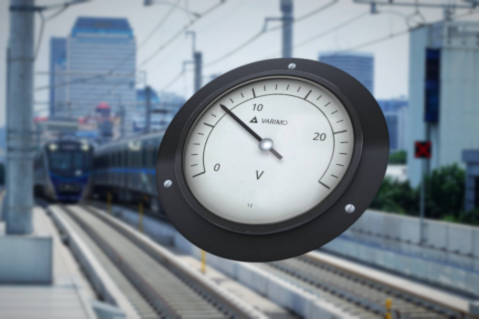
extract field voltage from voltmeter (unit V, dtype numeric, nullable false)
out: 7 V
